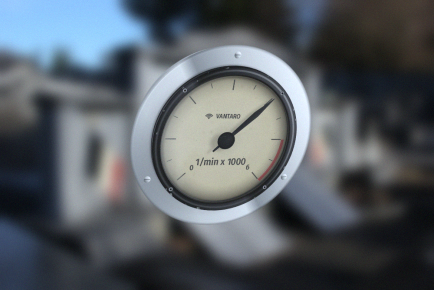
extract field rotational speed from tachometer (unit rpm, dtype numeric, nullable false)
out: 4000 rpm
